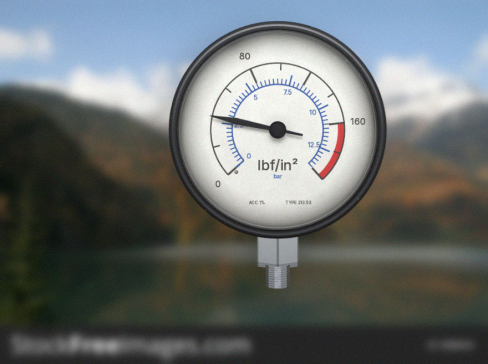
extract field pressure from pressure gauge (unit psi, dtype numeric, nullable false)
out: 40 psi
